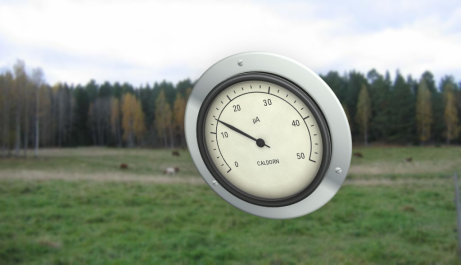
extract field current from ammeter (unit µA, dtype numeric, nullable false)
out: 14 µA
